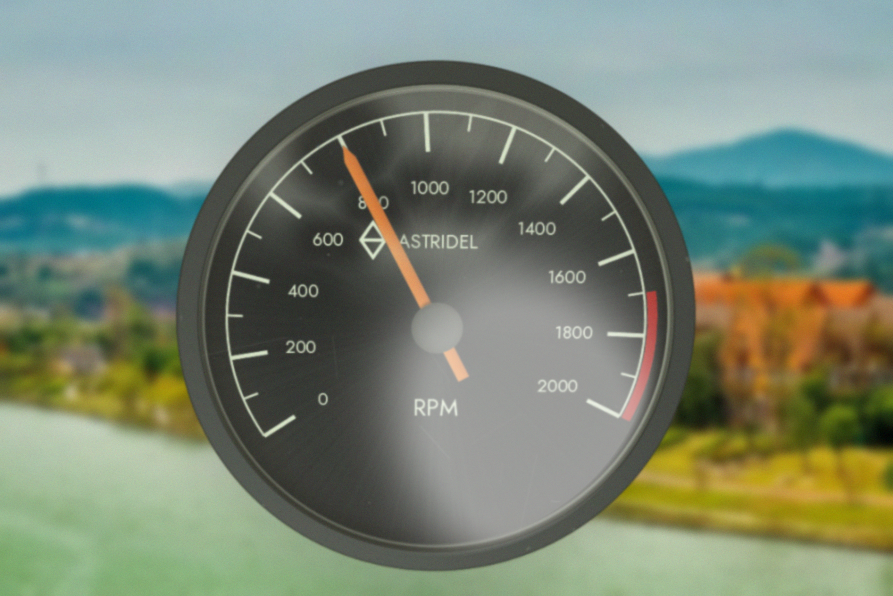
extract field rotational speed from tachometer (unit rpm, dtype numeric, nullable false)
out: 800 rpm
